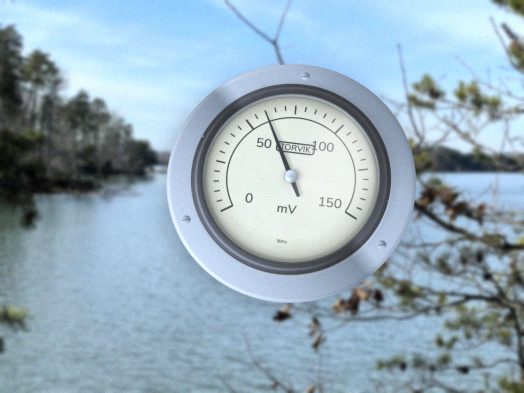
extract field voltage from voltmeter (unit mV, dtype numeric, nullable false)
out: 60 mV
